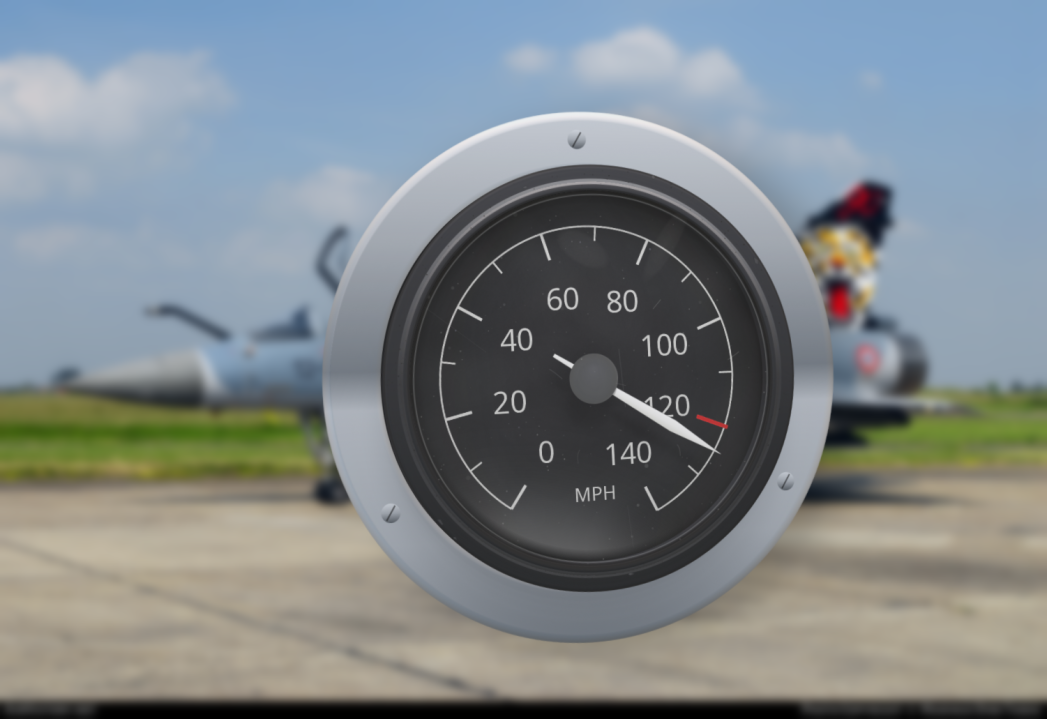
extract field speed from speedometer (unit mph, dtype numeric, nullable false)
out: 125 mph
